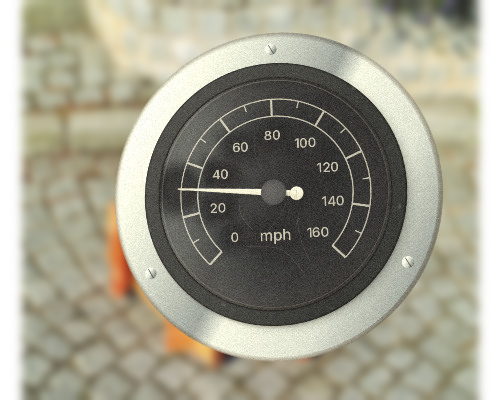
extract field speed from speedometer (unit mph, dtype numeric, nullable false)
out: 30 mph
